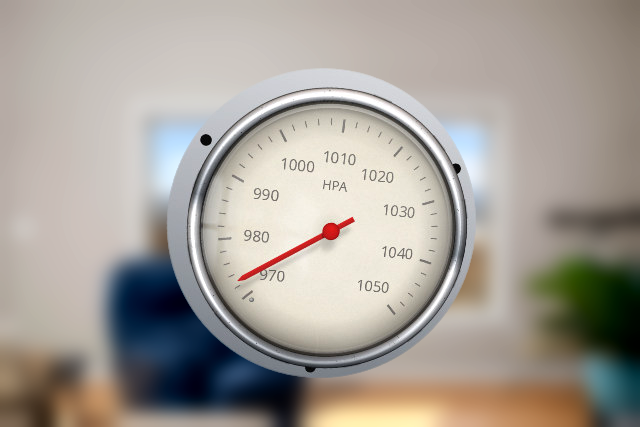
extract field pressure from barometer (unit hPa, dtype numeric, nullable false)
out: 973 hPa
